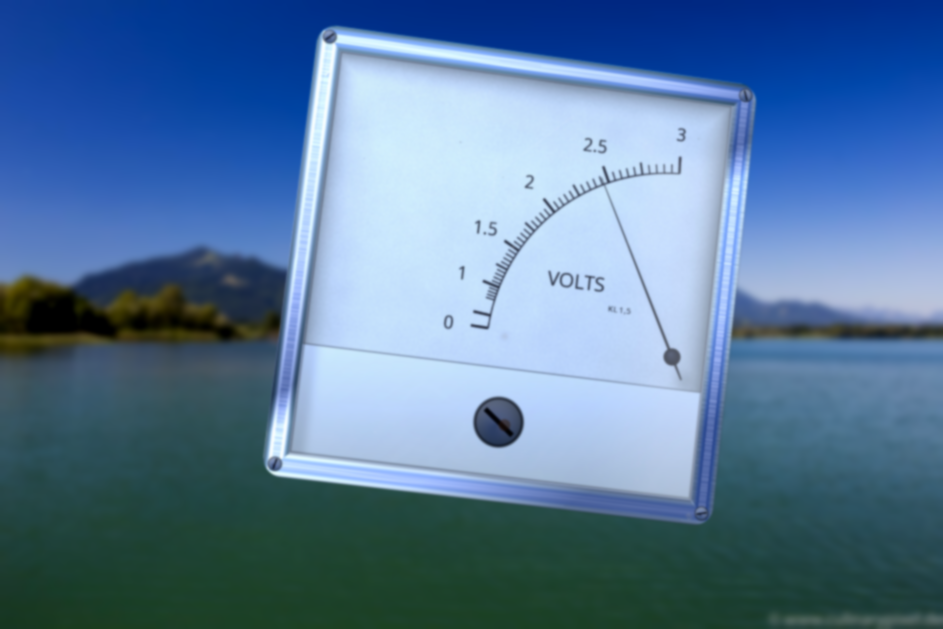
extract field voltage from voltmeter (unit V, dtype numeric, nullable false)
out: 2.45 V
